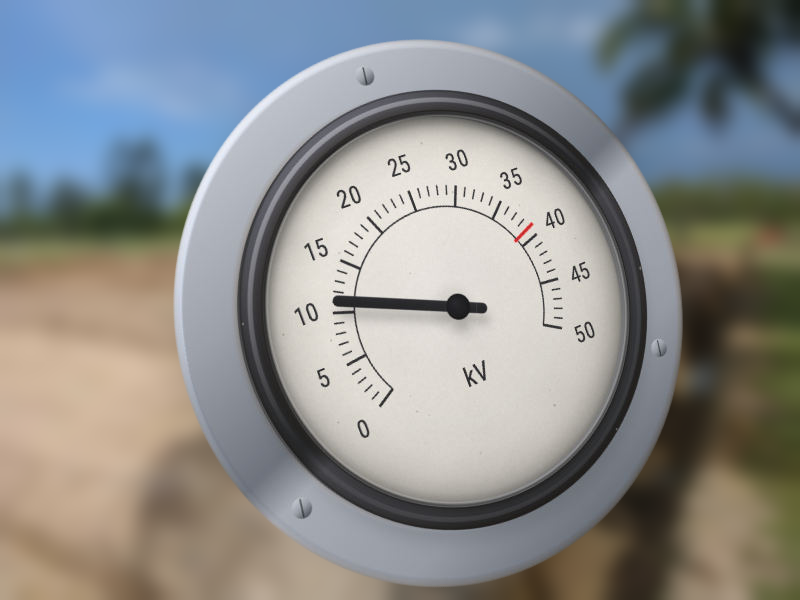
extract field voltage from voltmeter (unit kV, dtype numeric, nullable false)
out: 11 kV
